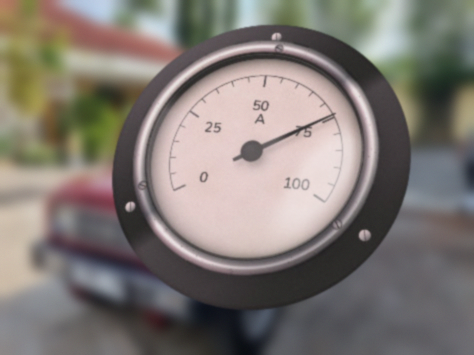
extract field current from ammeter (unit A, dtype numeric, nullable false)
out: 75 A
